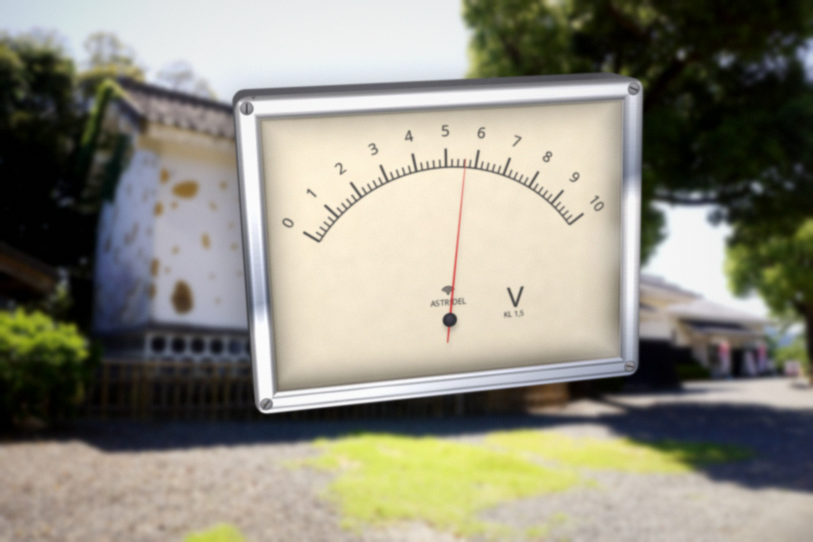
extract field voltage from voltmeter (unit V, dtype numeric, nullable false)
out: 5.6 V
